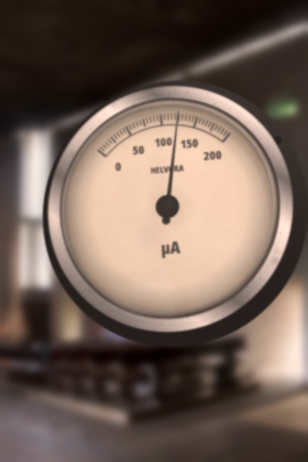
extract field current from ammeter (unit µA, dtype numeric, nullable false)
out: 125 µA
